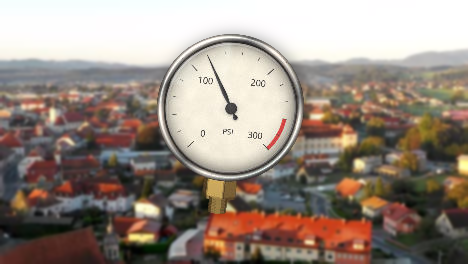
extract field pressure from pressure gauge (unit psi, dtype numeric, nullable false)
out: 120 psi
